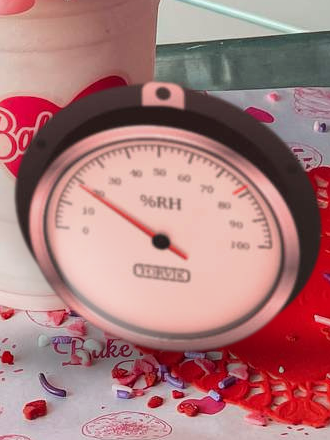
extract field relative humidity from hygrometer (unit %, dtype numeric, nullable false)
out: 20 %
